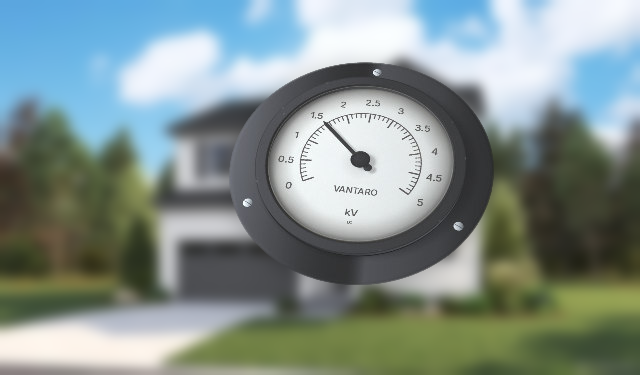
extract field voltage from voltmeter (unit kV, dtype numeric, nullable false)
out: 1.5 kV
